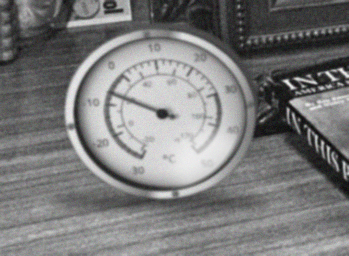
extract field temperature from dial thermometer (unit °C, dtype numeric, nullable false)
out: -6 °C
